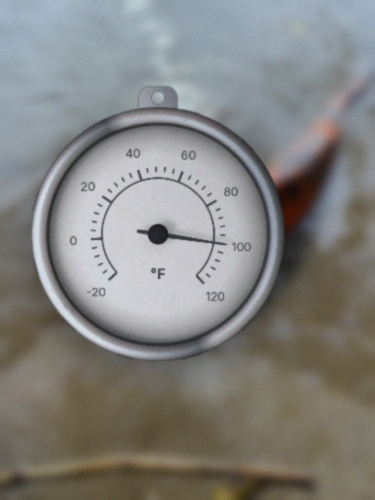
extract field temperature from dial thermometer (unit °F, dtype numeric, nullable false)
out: 100 °F
